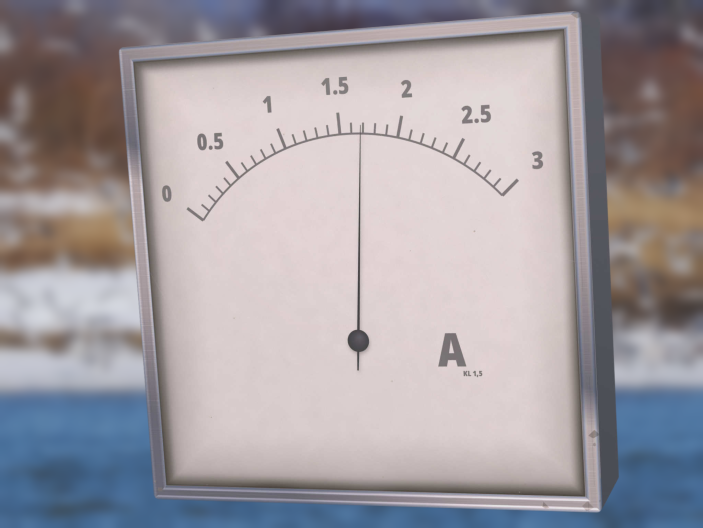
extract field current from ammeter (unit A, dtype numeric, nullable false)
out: 1.7 A
